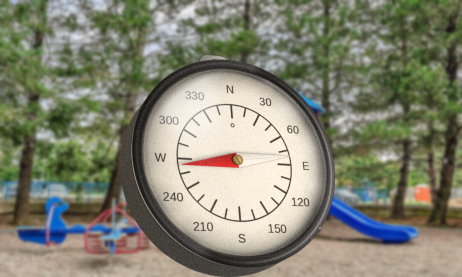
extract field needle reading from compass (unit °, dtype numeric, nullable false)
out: 262.5 °
